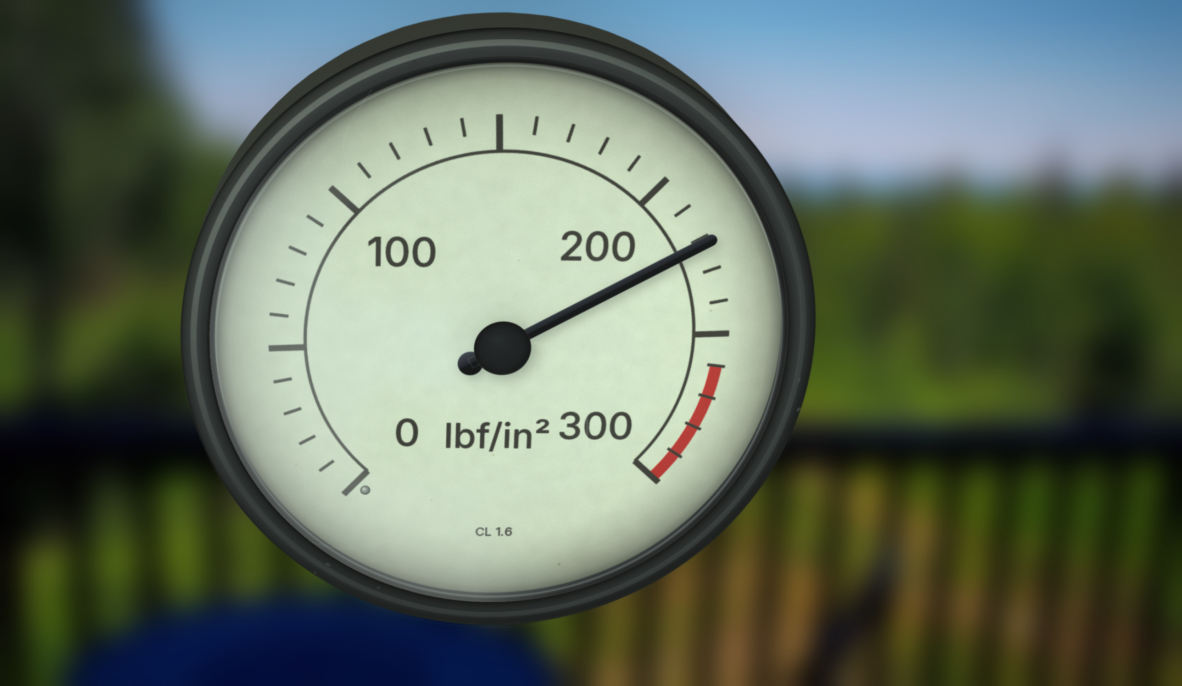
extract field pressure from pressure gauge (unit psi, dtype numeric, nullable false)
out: 220 psi
